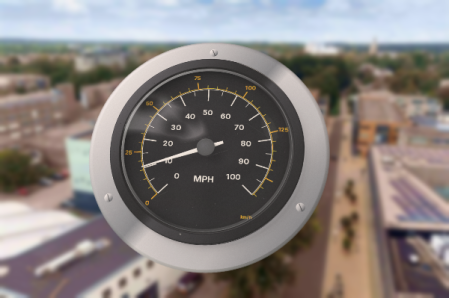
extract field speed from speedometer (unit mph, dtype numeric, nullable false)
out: 10 mph
